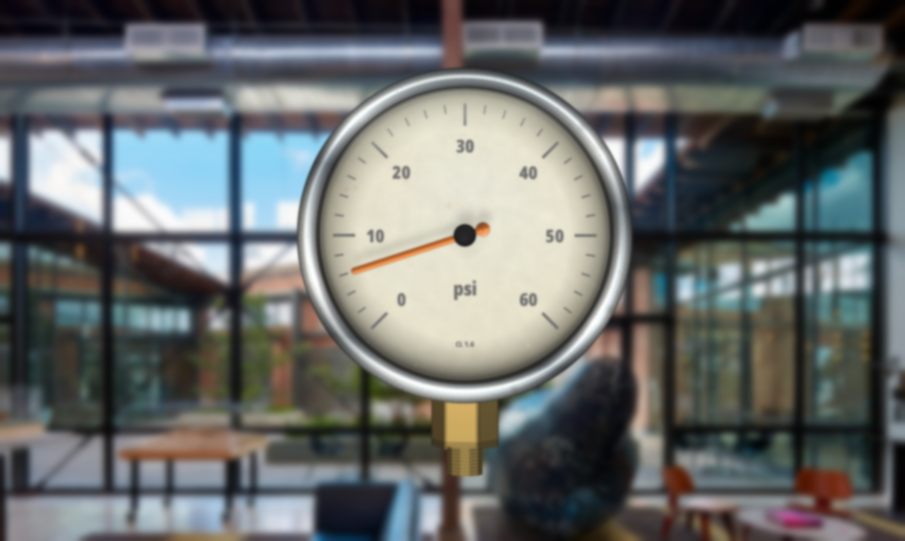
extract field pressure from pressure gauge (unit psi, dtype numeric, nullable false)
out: 6 psi
